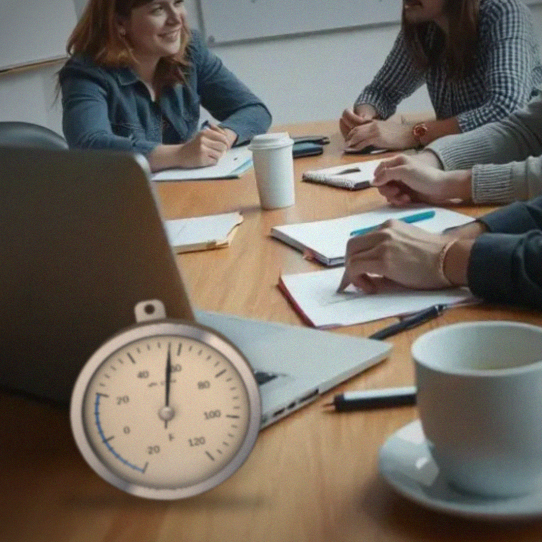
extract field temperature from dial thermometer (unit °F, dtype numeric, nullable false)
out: 56 °F
